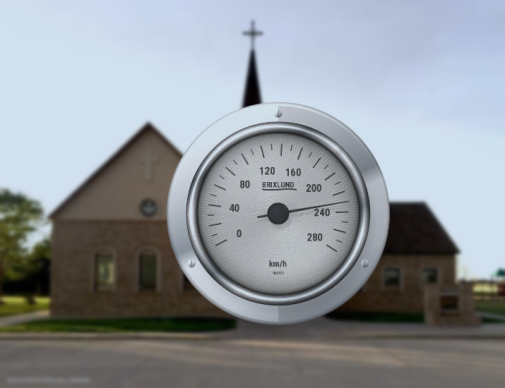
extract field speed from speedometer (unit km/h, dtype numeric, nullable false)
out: 230 km/h
